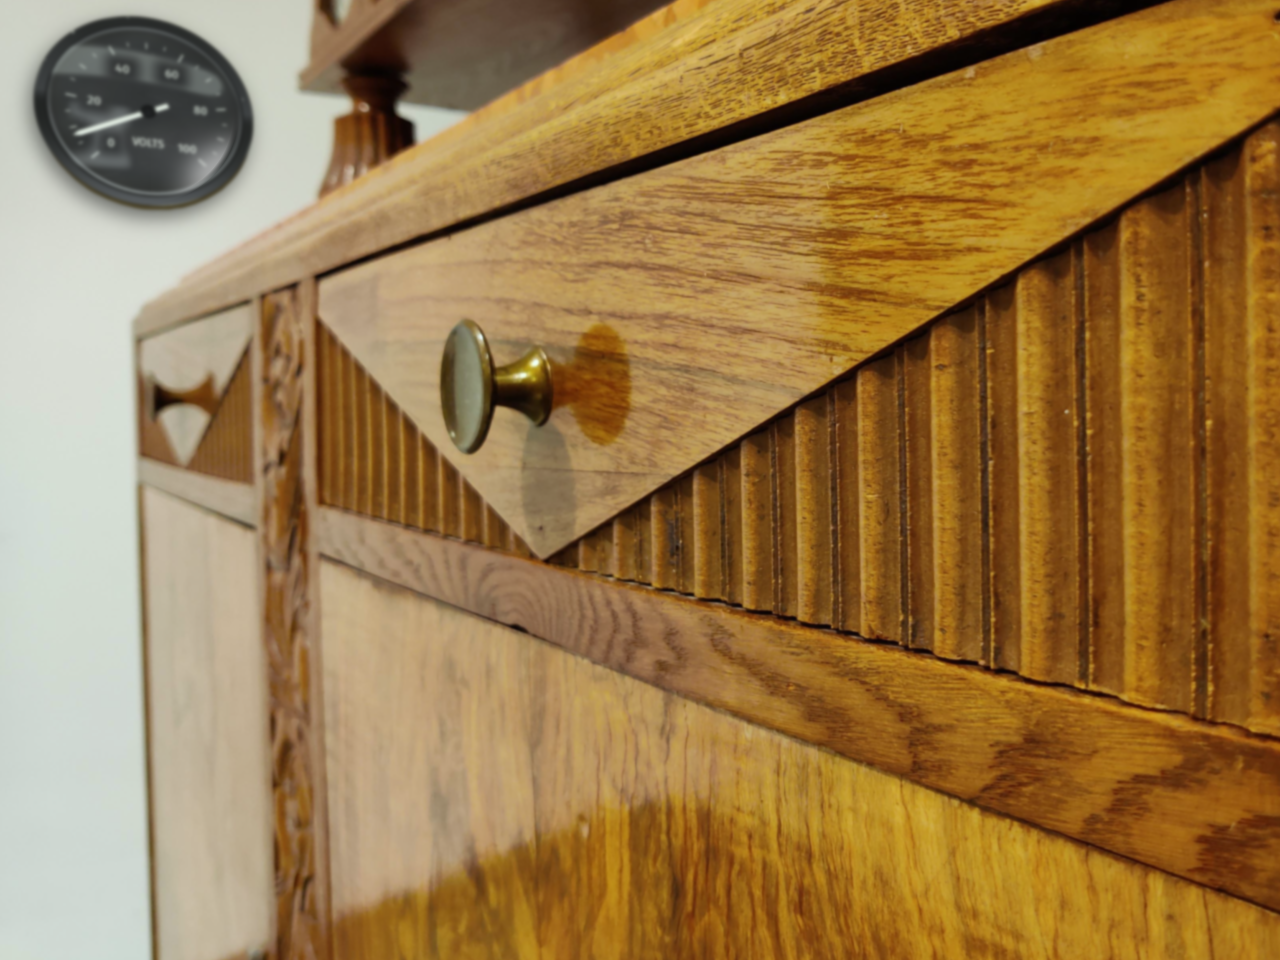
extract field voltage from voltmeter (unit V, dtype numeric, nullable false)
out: 7.5 V
